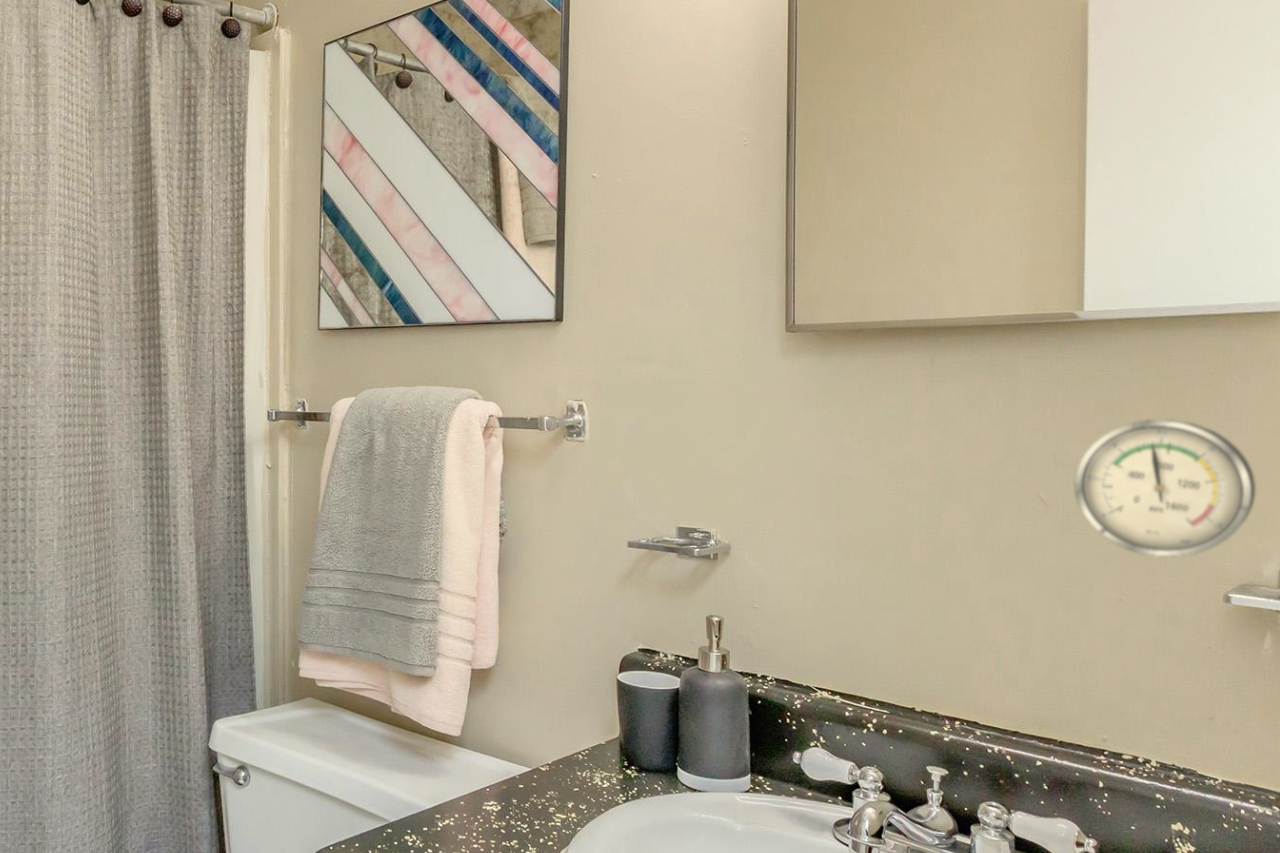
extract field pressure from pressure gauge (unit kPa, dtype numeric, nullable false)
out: 700 kPa
